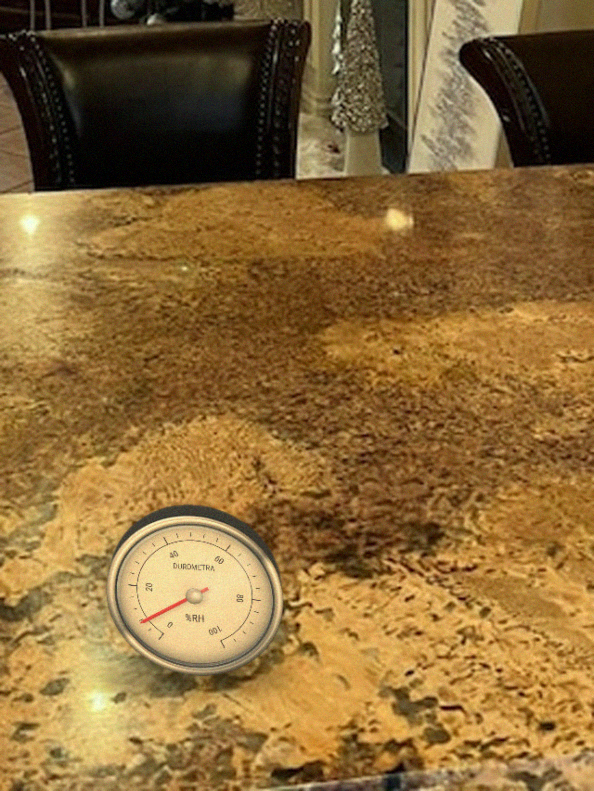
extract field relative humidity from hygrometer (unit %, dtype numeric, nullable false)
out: 8 %
